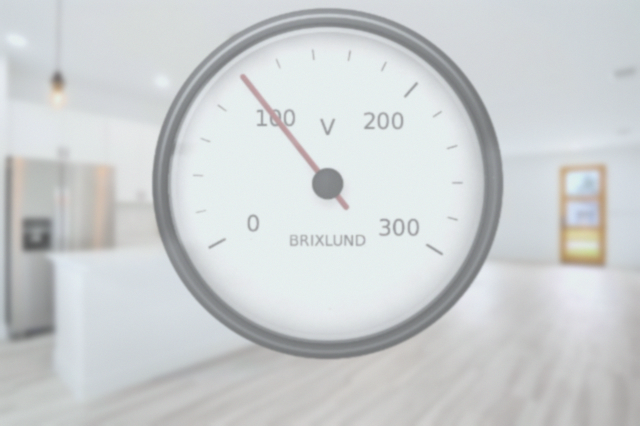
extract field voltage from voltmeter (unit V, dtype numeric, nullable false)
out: 100 V
